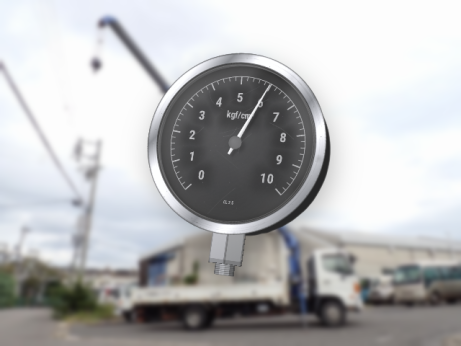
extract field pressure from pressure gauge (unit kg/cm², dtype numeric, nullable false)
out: 6 kg/cm²
